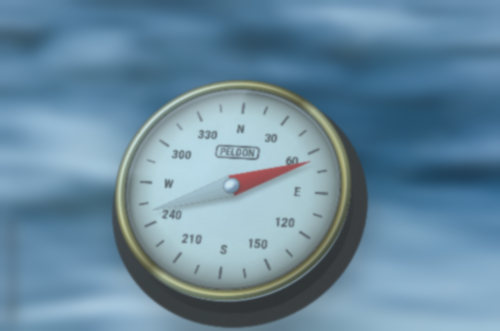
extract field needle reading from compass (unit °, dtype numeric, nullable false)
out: 67.5 °
